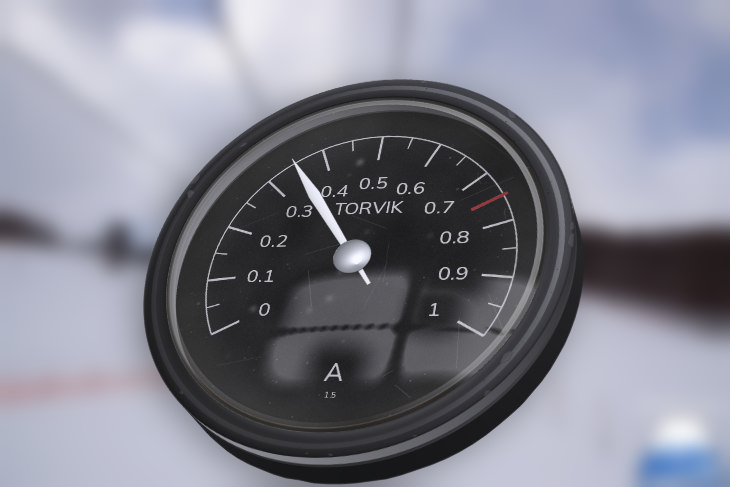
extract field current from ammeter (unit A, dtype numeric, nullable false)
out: 0.35 A
